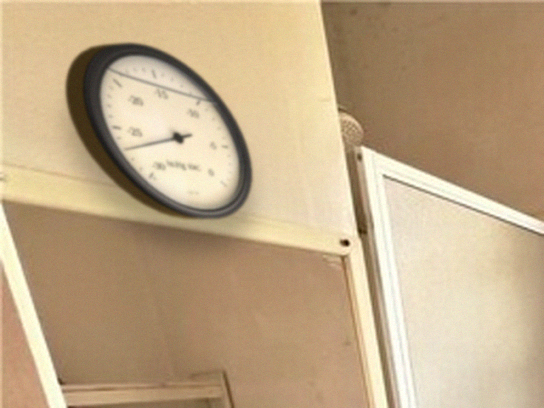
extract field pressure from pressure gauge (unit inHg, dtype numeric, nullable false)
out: -27 inHg
